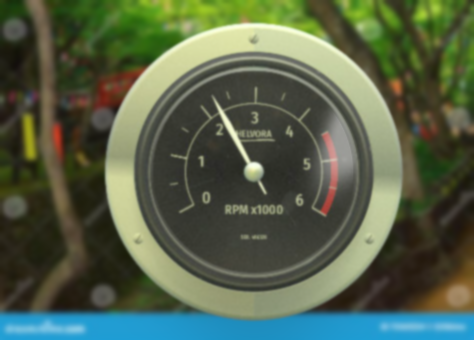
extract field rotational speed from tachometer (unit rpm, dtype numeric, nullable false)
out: 2250 rpm
